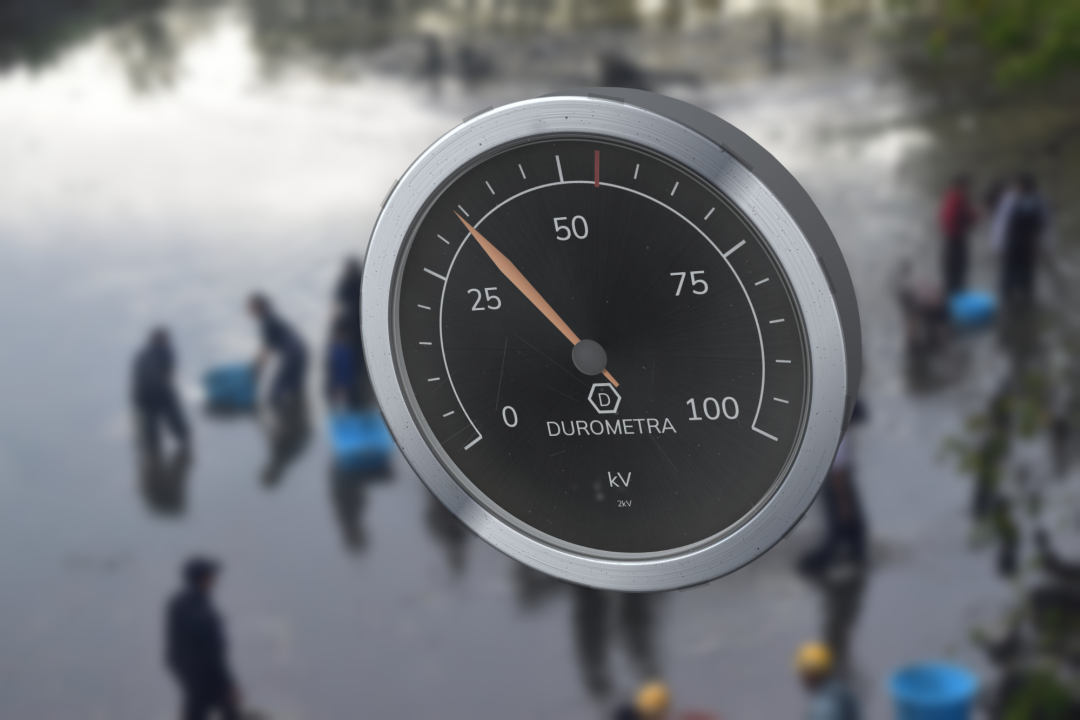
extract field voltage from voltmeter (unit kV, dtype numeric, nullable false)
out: 35 kV
